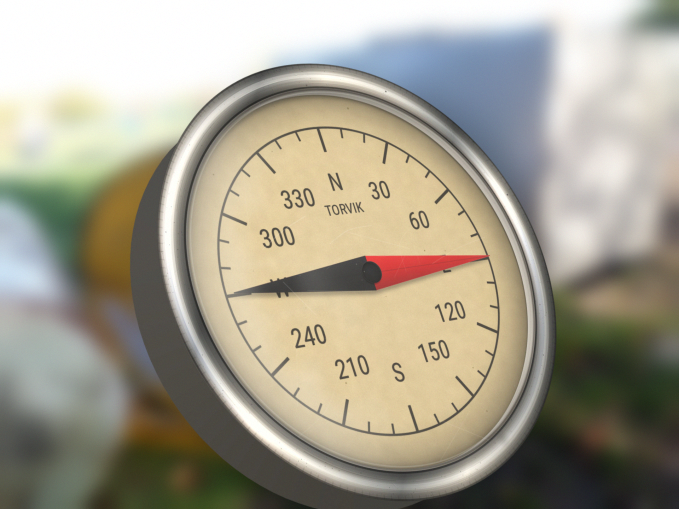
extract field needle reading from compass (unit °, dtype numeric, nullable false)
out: 90 °
